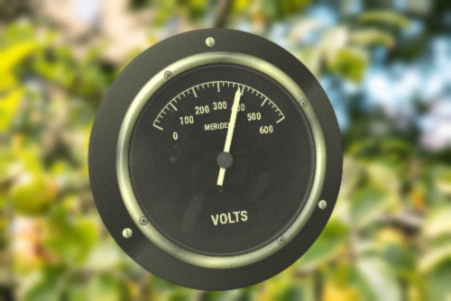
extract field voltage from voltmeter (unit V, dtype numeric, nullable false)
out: 380 V
